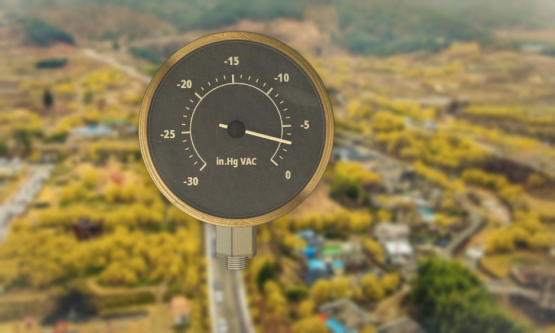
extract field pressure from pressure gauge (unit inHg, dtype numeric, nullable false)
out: -3 inHg
